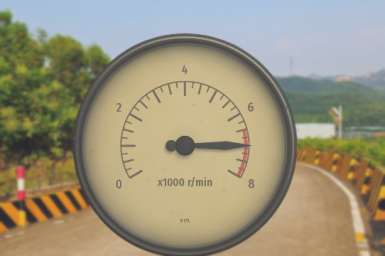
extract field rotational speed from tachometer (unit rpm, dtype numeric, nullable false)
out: 7000 rpm
